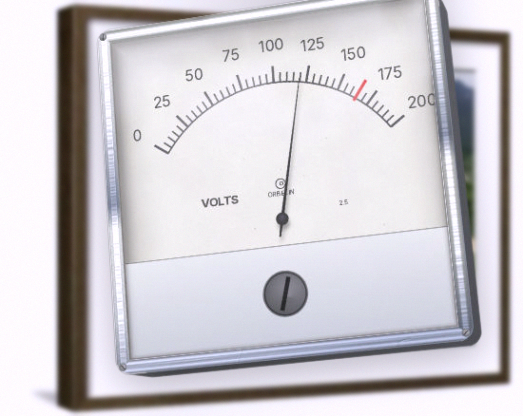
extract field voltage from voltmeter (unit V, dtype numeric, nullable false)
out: 120 V
